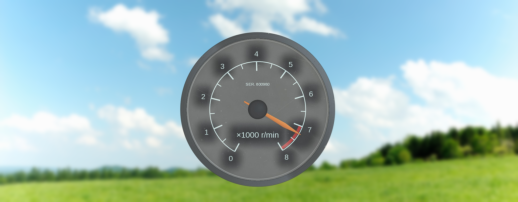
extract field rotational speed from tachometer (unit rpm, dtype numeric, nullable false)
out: 7250 rpm
